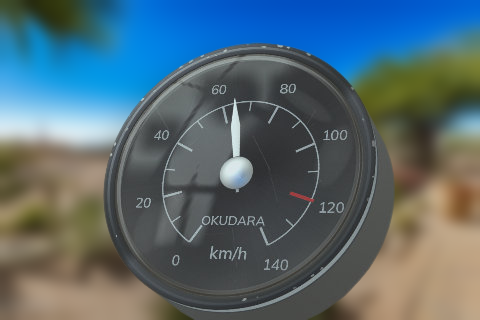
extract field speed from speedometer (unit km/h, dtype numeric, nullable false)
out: 65 km/h
